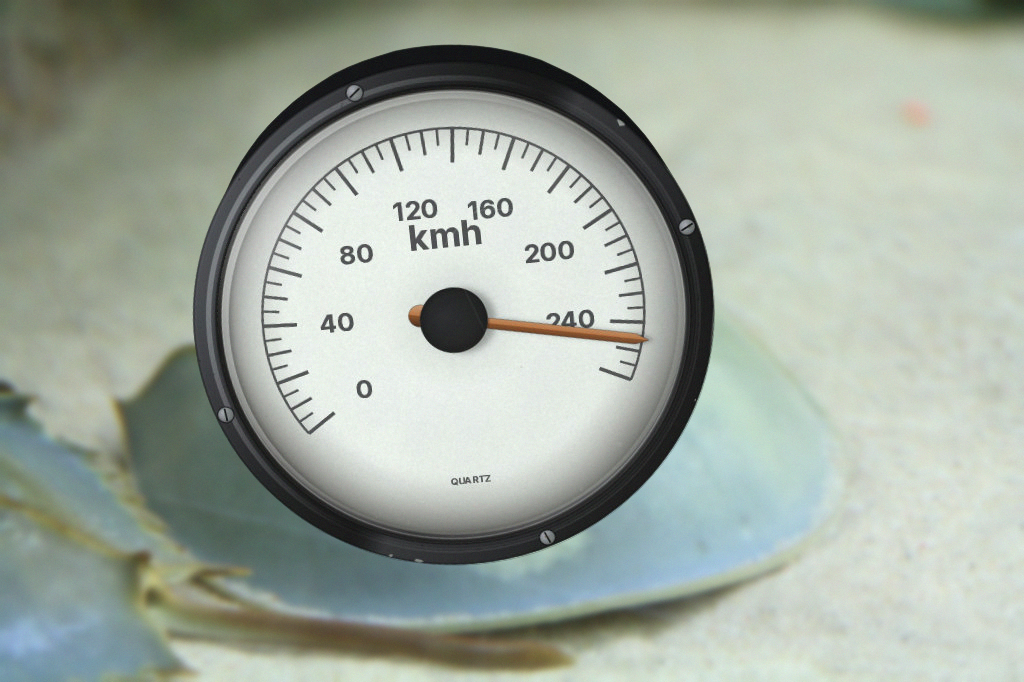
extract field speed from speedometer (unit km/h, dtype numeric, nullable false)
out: 245 km/h
